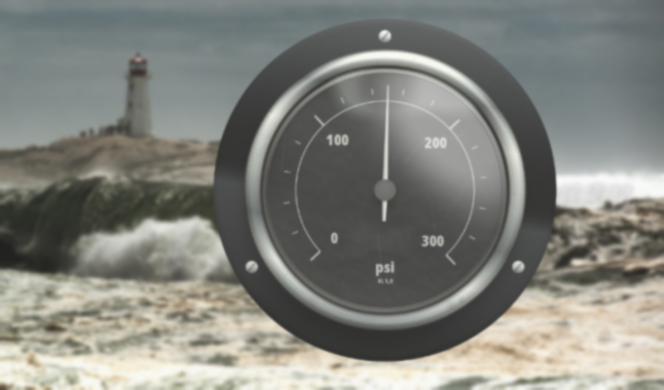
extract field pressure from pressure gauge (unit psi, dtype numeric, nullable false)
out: 150 psi
